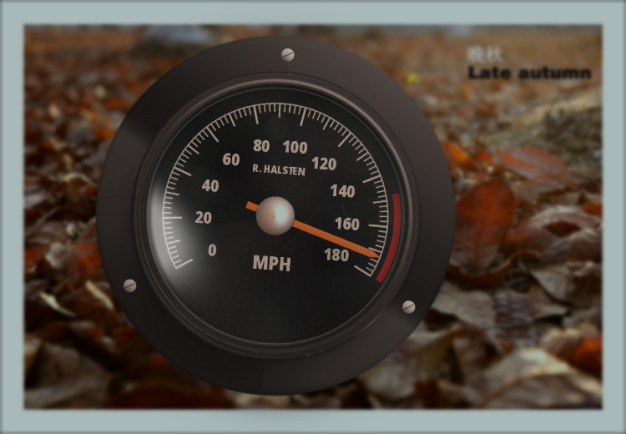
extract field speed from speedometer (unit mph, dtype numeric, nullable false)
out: 172 mph
